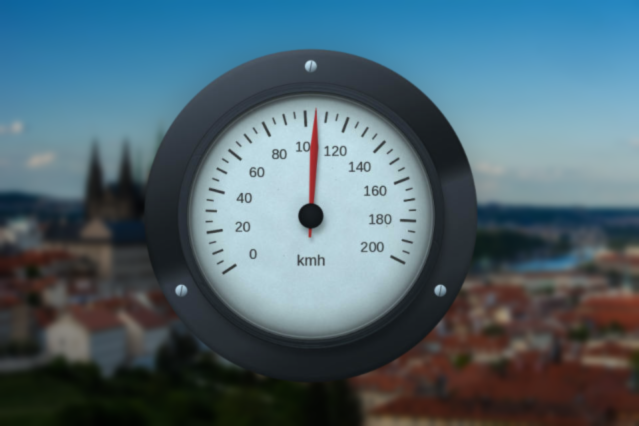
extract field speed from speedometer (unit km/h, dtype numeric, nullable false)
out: 105 km/h
